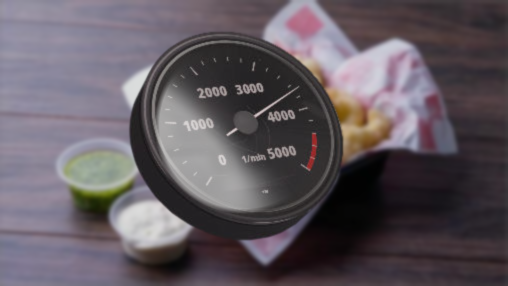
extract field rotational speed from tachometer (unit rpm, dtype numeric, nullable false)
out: 3700 rpm
